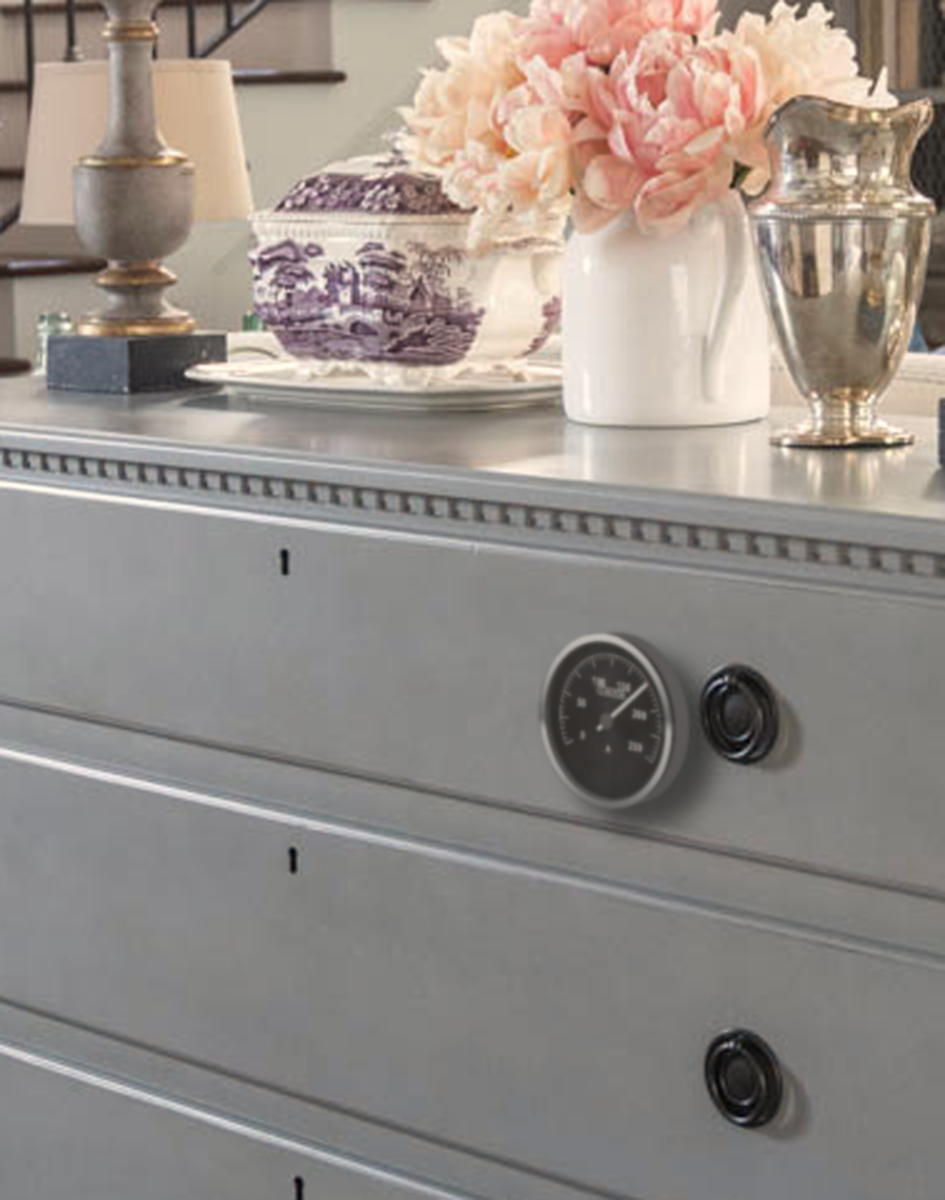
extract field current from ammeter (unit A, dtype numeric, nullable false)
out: 175 A
